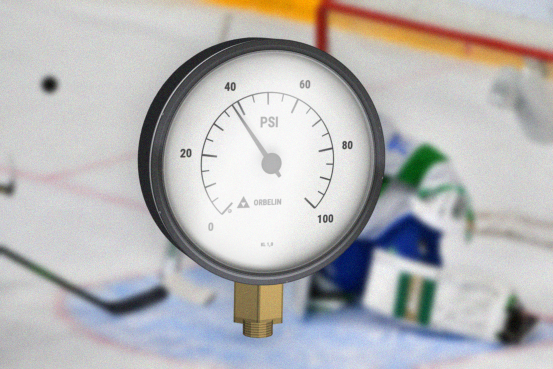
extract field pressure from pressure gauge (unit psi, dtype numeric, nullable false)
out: 37.5 psi
